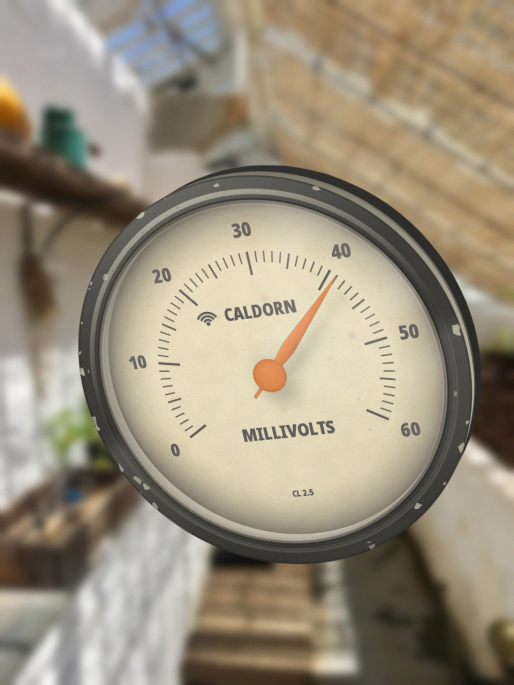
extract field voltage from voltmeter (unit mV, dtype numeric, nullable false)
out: 41 mV
